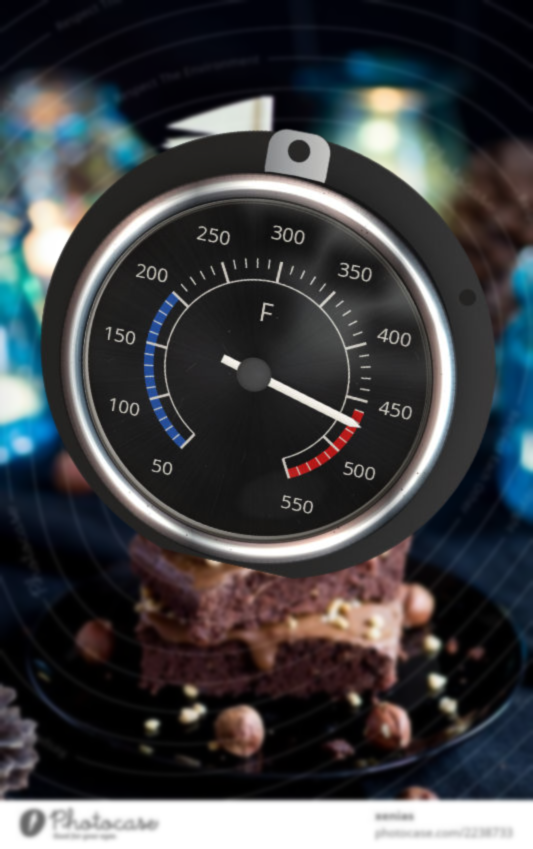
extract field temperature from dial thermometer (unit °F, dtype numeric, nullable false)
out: 470 °F
